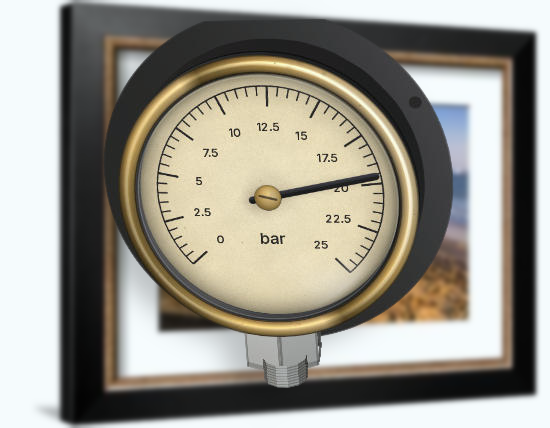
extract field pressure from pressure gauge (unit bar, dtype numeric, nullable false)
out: 19.5 bar
